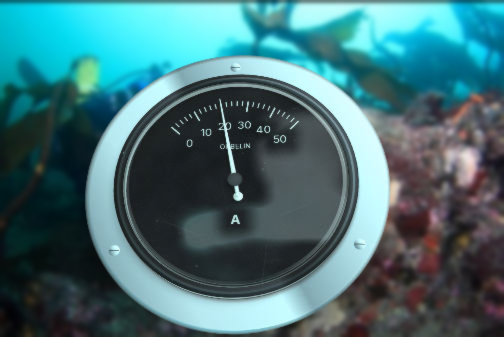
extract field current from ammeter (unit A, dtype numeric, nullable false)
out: 20 A
